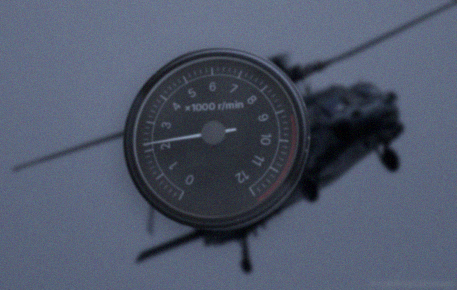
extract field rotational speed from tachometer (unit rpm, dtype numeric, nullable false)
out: 2200 rpm
